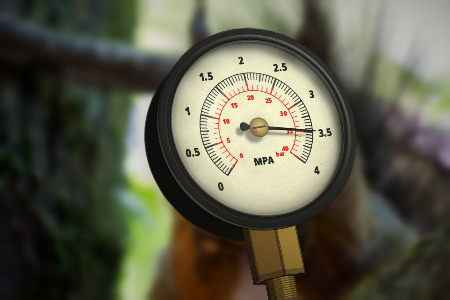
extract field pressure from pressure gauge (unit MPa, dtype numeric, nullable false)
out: 3.5 MPa
